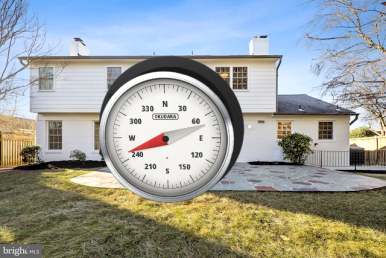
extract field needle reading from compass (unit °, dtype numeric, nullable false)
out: 250 °
